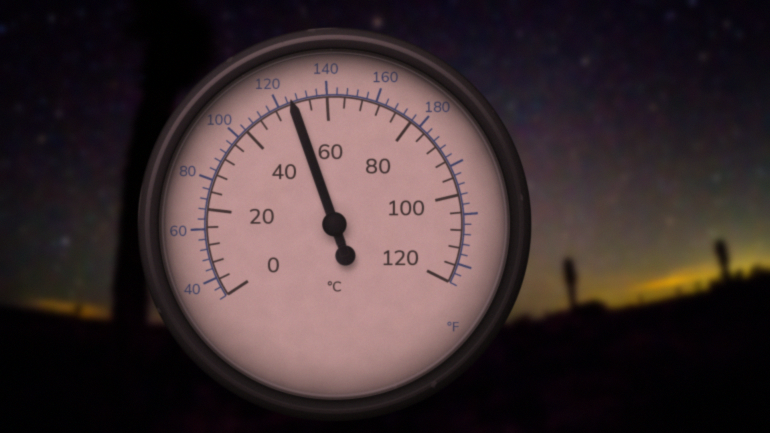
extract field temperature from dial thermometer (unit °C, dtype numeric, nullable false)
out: 52 °C
